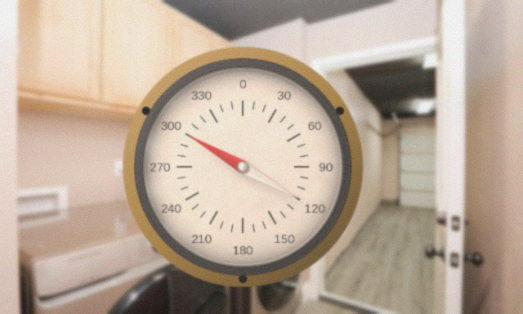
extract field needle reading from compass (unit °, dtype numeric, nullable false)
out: 300 °
